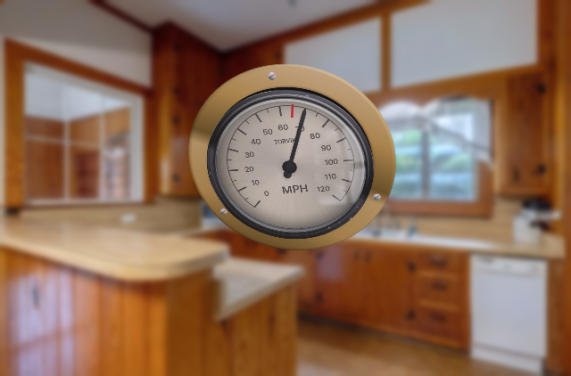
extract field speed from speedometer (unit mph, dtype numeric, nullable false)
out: 70 mph
